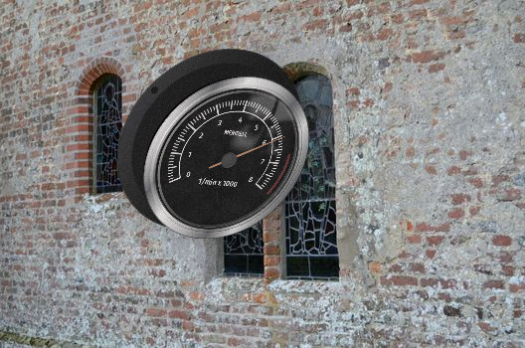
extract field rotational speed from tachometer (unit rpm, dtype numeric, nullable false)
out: 6000 rpm
